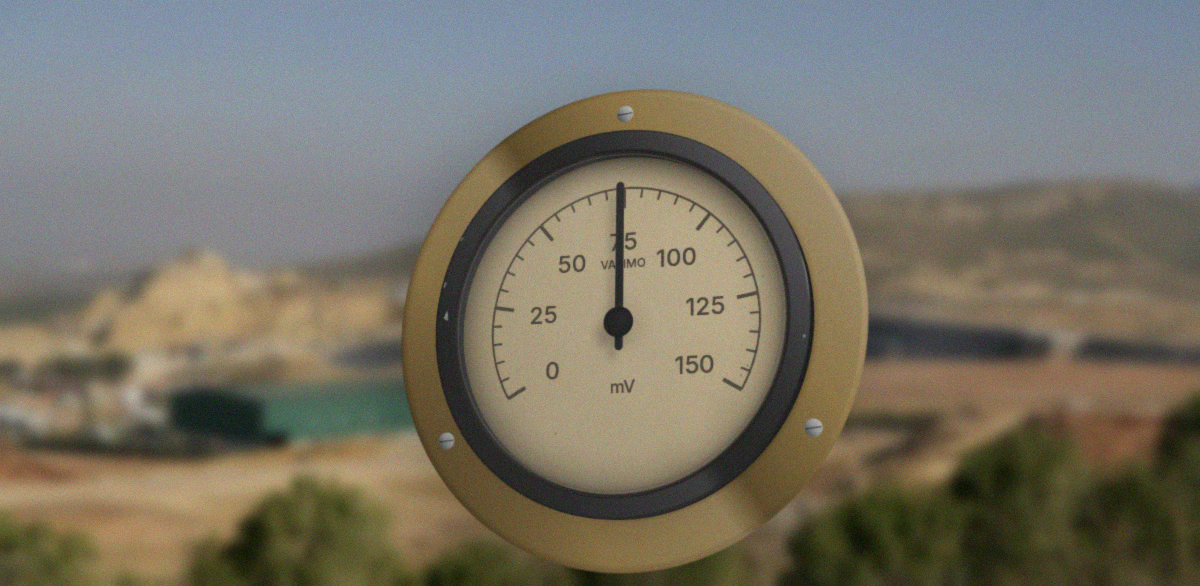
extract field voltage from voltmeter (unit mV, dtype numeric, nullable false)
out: 75 mV
